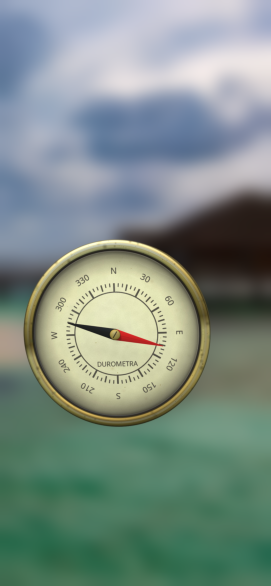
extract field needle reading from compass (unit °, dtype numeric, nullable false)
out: 105 °
